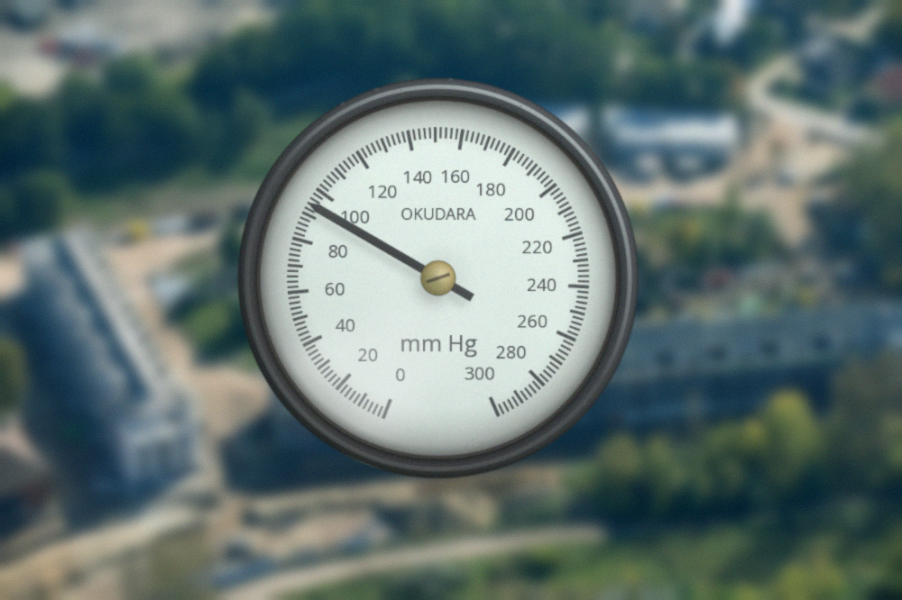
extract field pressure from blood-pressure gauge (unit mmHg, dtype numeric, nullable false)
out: 94 mmHg
